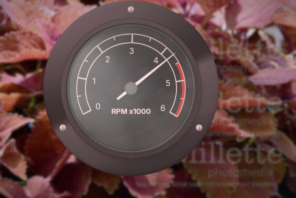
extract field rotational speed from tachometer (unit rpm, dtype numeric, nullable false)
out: 4250 rpm
